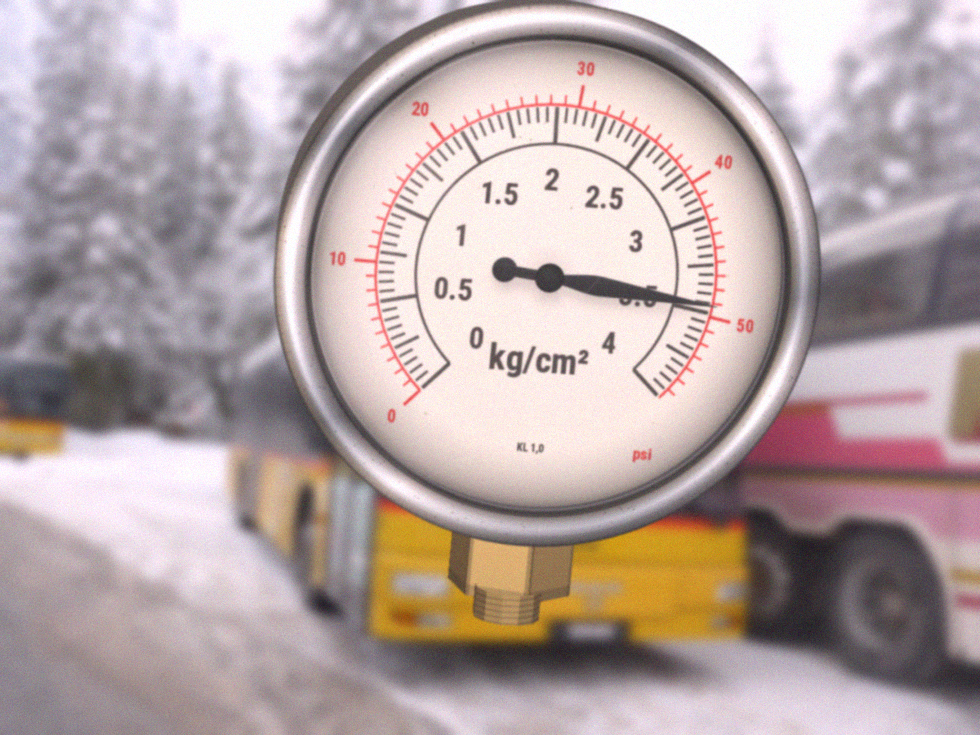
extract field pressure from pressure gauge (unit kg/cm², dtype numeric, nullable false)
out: 3.45 kg/cm²
